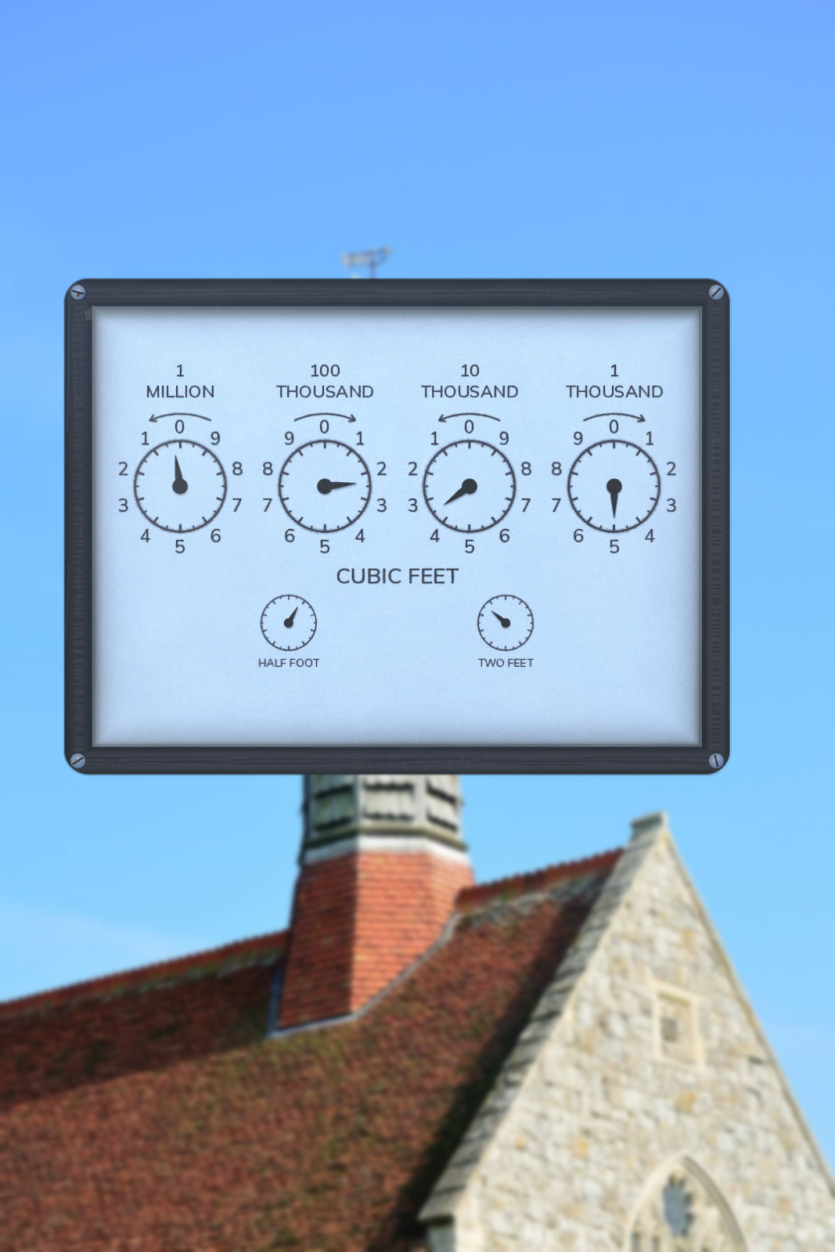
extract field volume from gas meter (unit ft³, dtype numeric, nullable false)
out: 23500 ft³
